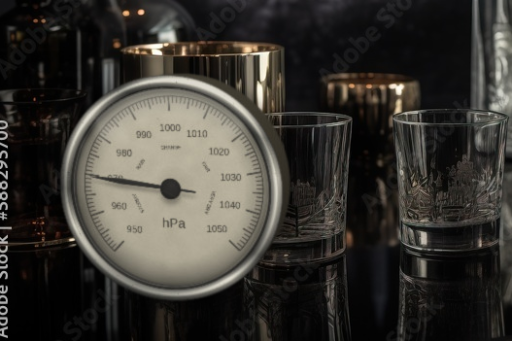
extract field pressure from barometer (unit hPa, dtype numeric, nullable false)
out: 970 hPa
